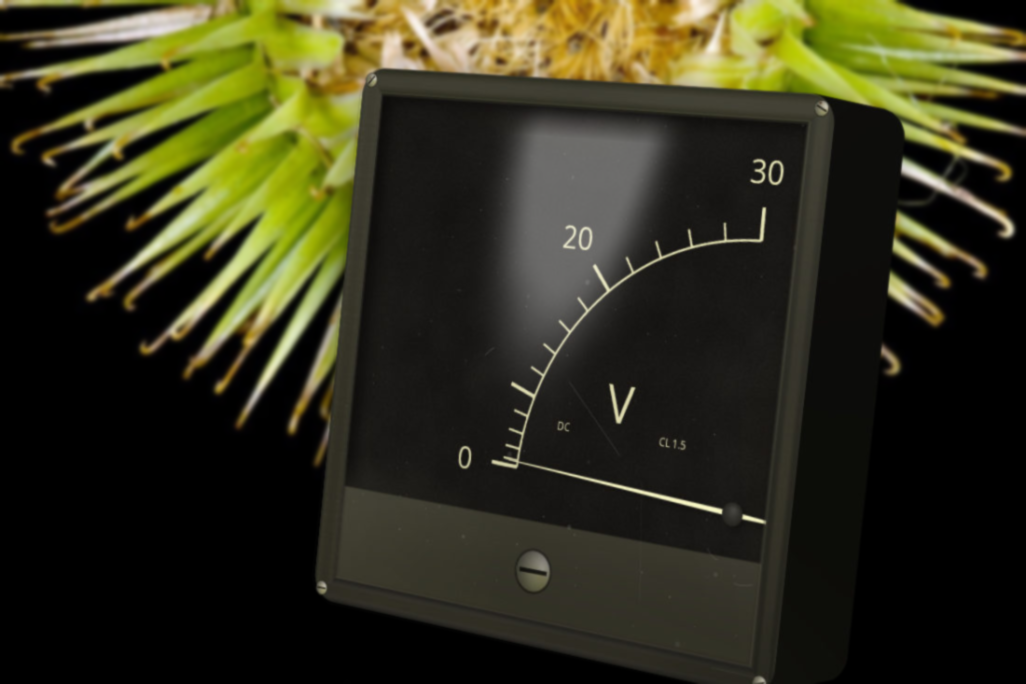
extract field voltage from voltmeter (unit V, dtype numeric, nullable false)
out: 2 V
